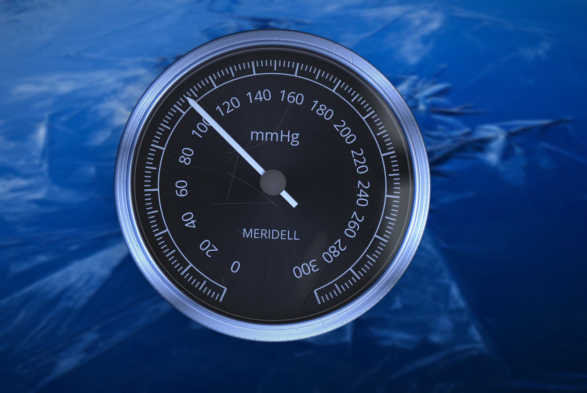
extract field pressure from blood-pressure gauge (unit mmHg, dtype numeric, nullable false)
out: 106 mmHg
